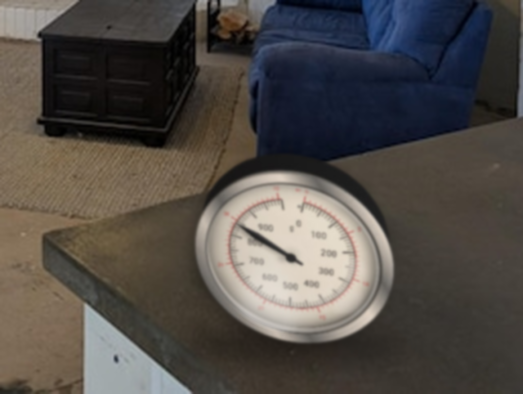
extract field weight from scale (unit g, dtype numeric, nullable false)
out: 850 g
